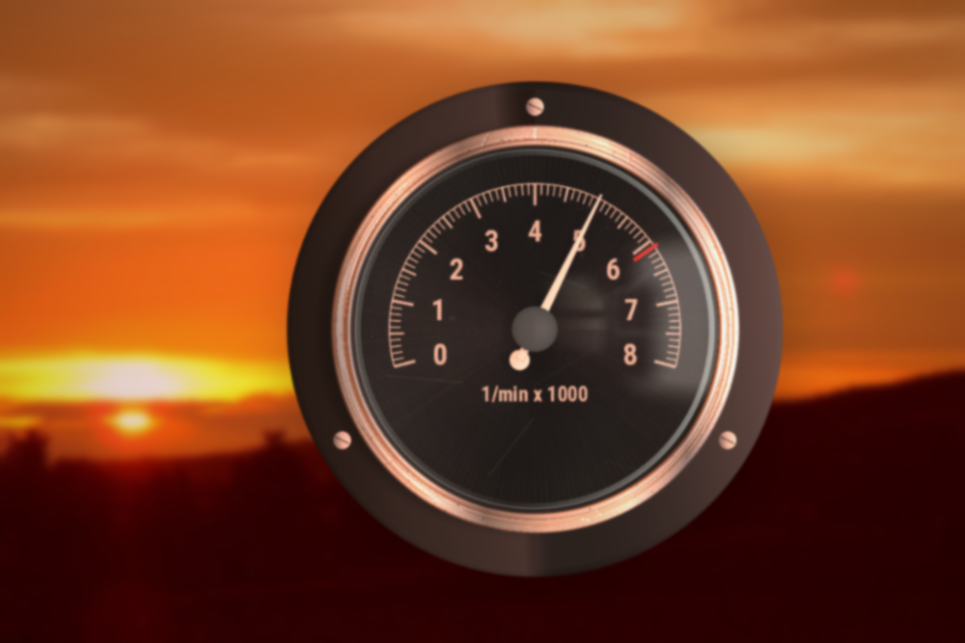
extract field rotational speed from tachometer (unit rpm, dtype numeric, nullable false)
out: 5000 rpm
